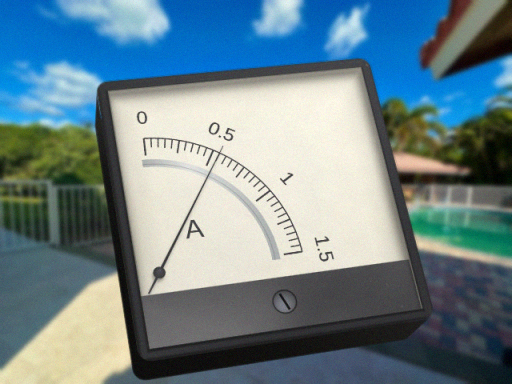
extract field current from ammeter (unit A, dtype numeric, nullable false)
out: 0.55 A
